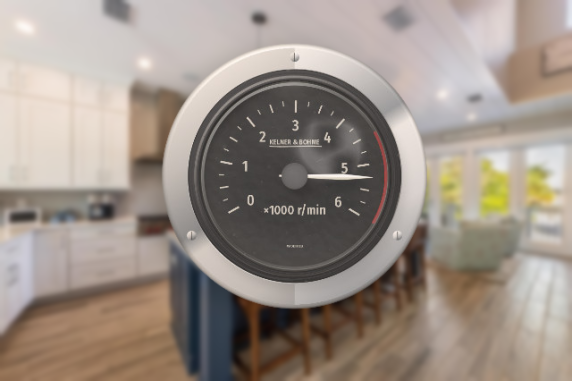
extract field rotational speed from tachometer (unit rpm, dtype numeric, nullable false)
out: 5250 rpm
